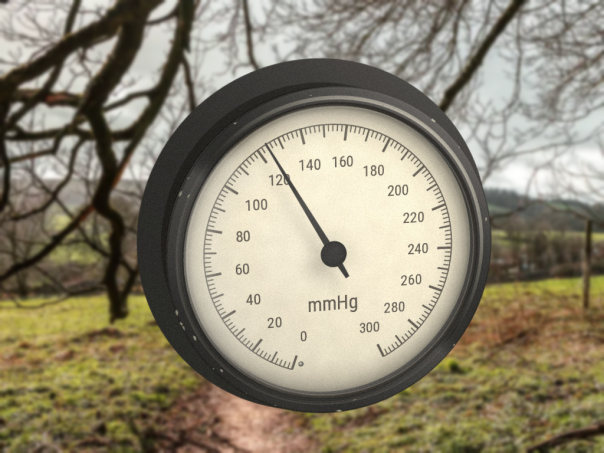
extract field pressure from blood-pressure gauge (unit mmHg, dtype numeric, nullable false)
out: 124 mmHg
